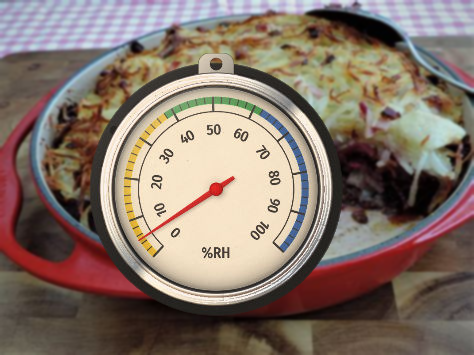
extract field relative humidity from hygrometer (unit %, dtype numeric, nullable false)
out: 5 %
